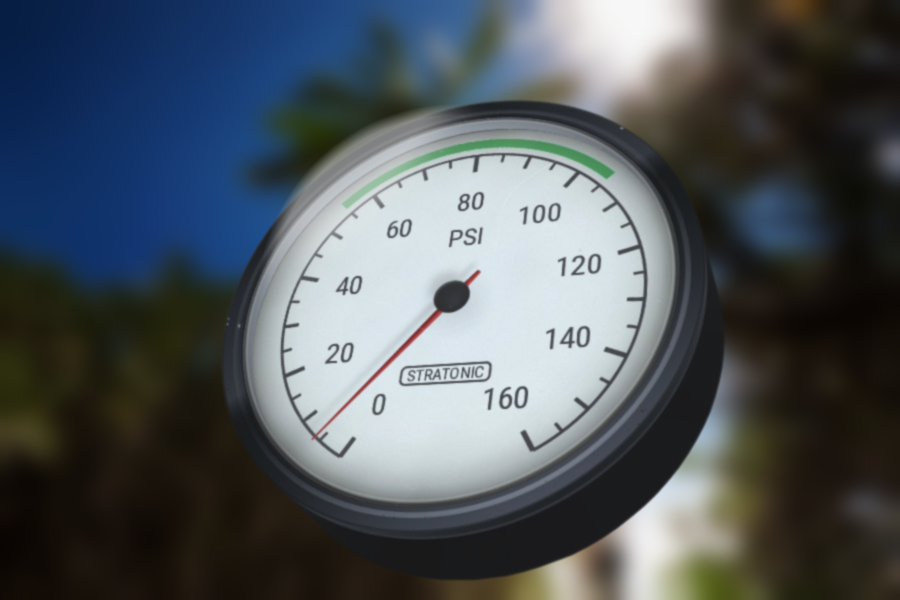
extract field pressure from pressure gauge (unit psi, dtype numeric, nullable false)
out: 5 psi
